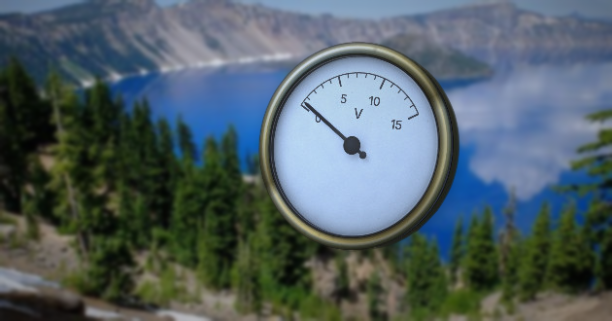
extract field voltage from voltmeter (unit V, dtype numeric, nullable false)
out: 0.5 V
